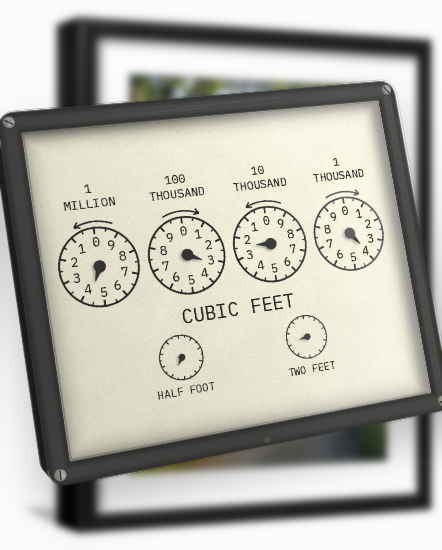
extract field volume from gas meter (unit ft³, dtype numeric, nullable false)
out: 432400 ft³
